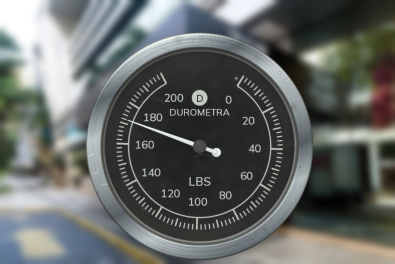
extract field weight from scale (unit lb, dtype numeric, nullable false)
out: 172 lb
